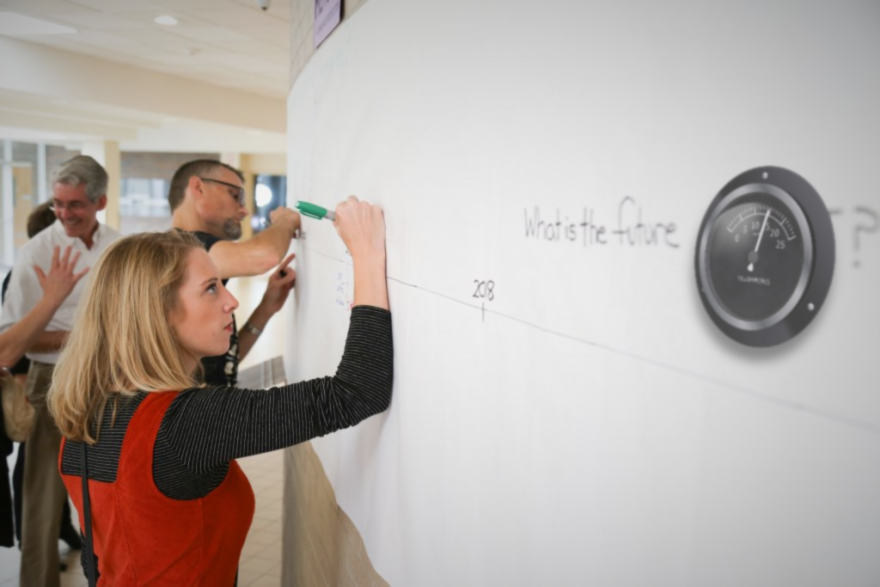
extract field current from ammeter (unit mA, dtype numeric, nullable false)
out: 15 mA
